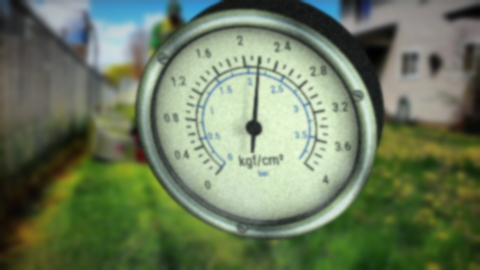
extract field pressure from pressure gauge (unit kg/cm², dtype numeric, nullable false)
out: 2.2 kg/cm²
